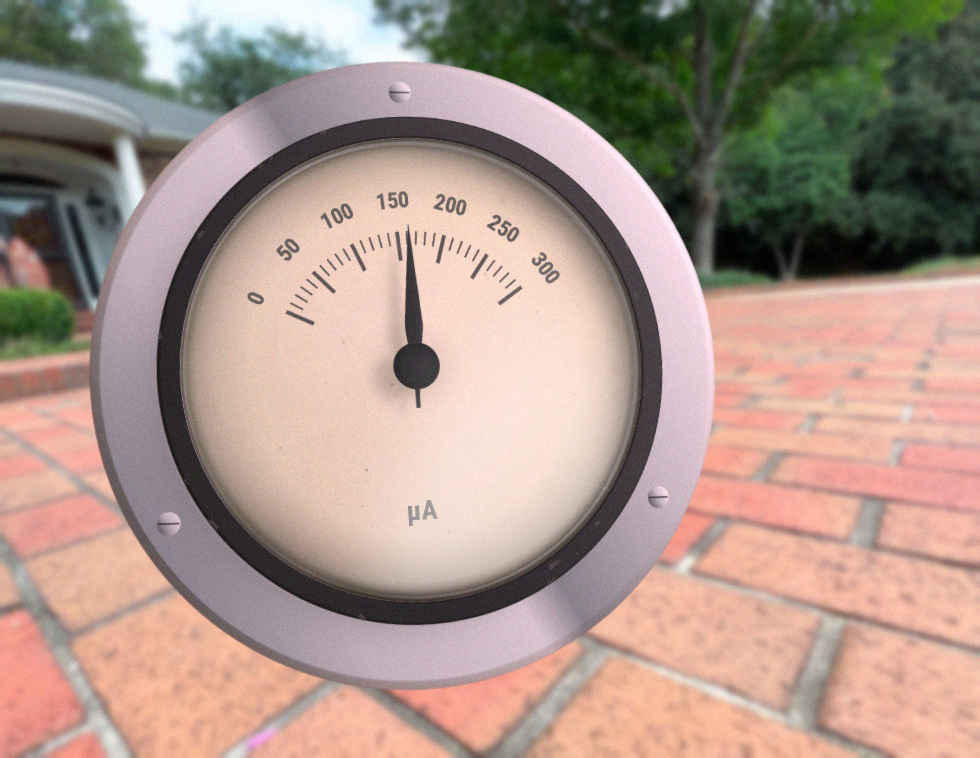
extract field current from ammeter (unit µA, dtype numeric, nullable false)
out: 160 µA
